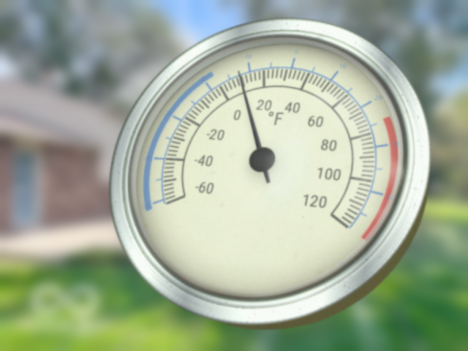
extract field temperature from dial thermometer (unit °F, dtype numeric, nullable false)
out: 10 °F
